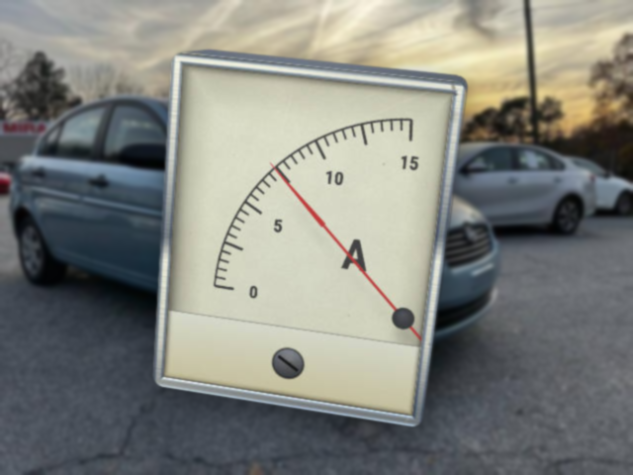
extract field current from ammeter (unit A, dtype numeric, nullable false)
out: 7.5 A
